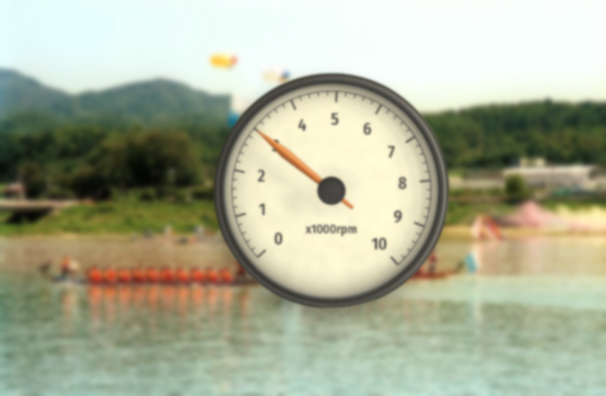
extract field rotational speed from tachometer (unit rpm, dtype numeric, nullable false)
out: 3000 rpm
